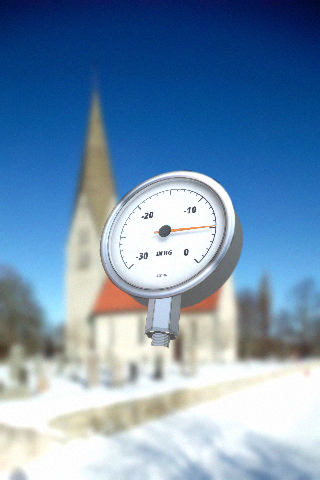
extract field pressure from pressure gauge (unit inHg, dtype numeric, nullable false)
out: -5 inHg
